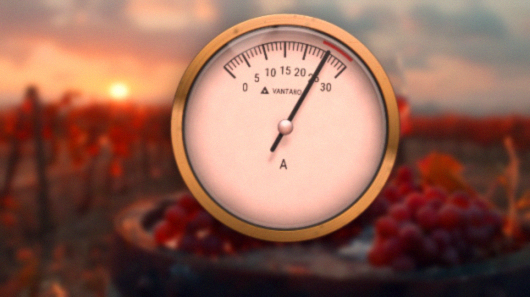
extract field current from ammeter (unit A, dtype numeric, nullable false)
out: 25 A
